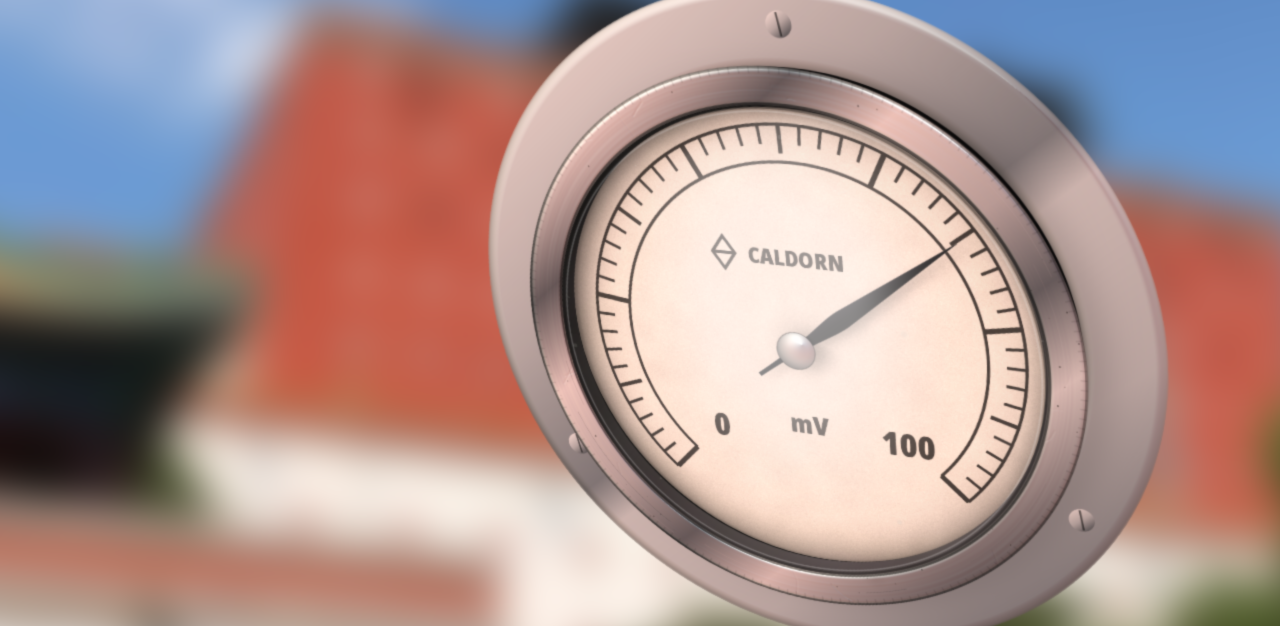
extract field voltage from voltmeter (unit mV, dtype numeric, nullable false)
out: 70 mV
